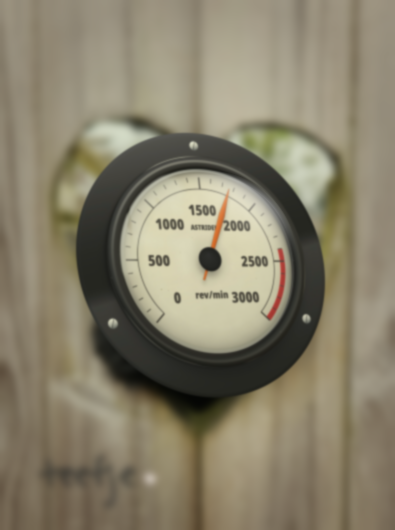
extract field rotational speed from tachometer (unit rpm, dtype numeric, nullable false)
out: 1750 rpm
